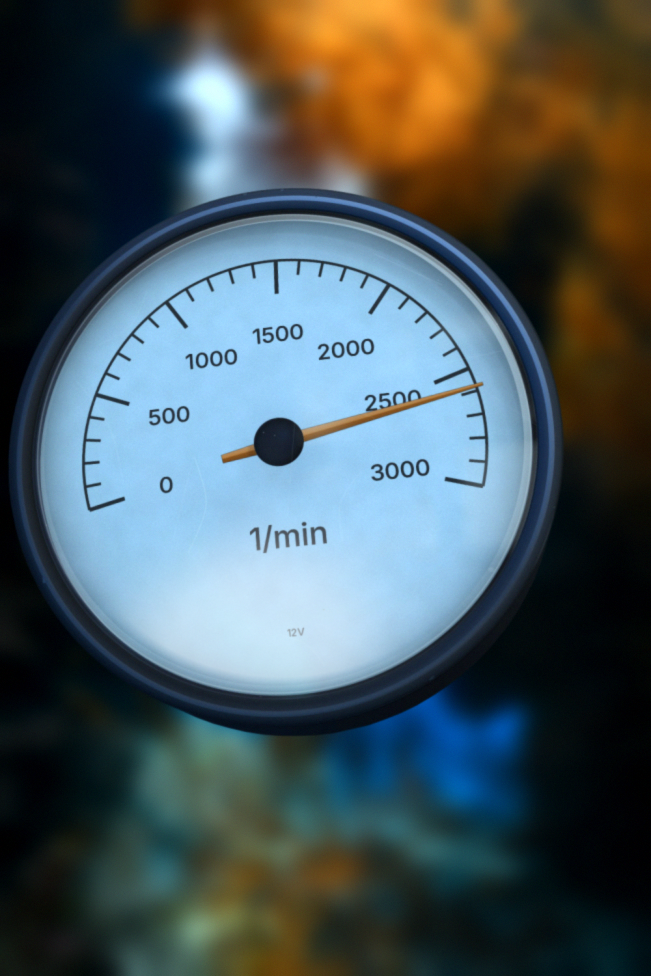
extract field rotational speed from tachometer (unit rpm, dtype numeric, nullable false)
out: 2600 rpm
